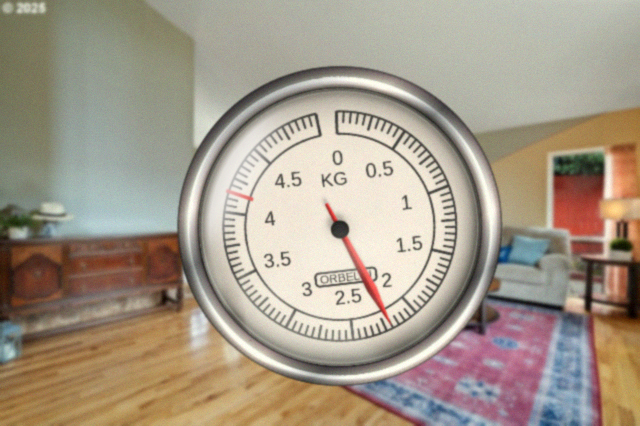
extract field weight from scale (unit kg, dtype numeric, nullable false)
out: 2.2 kg
